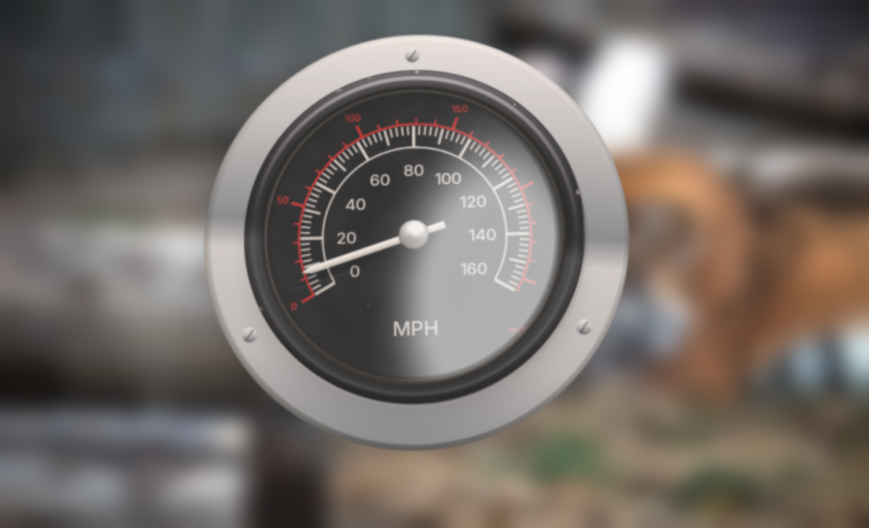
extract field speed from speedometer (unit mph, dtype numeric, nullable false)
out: 8 mph
